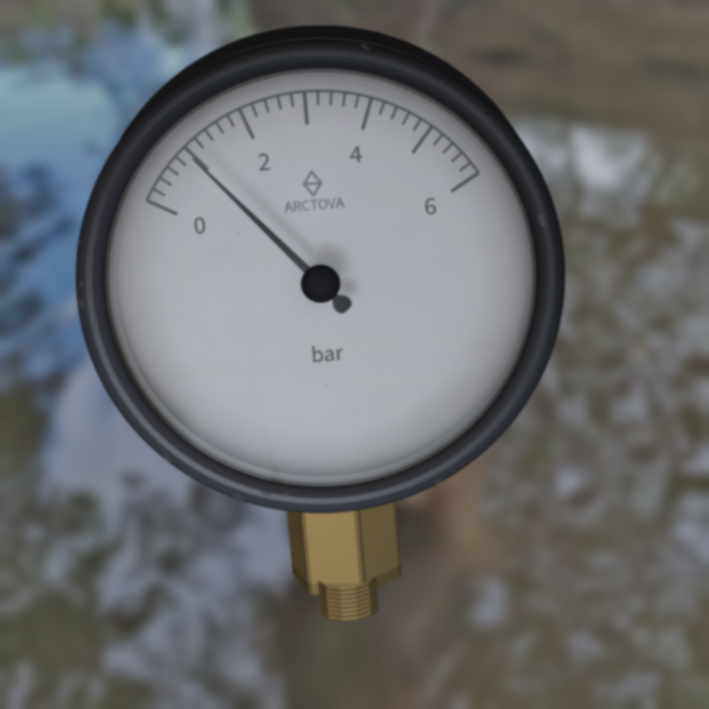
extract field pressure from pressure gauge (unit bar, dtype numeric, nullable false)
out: 1 bar
